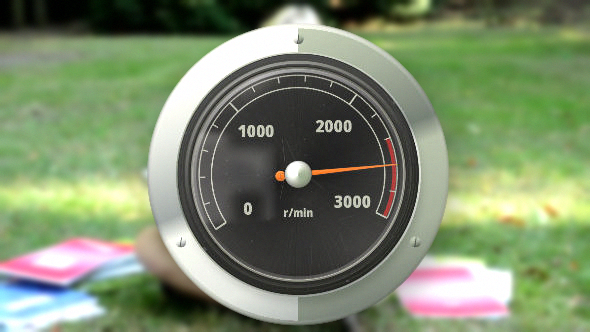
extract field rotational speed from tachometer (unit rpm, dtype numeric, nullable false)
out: 2600 rpm
